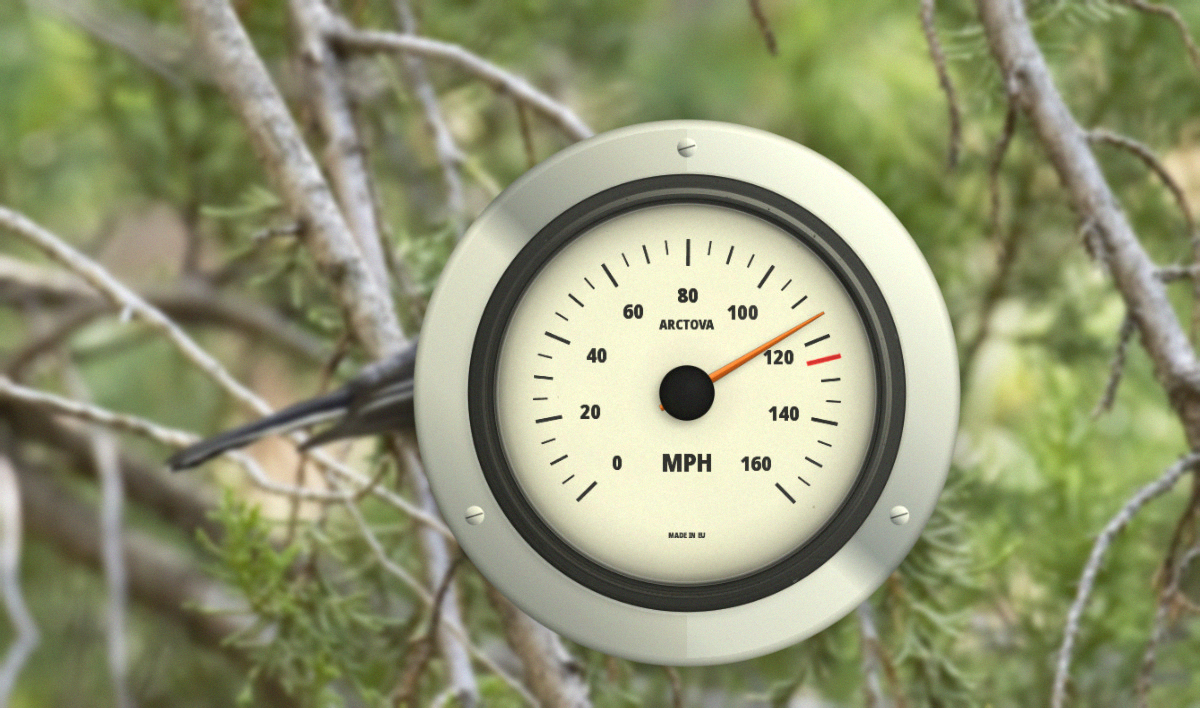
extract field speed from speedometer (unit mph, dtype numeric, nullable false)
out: 115 mph
